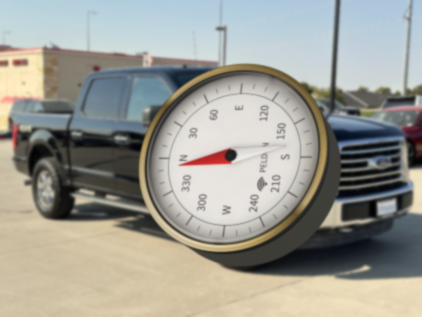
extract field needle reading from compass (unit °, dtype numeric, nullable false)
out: 350 °
